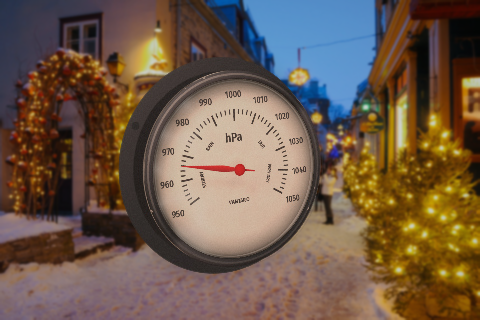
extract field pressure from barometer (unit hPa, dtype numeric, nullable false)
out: 966 hPa
